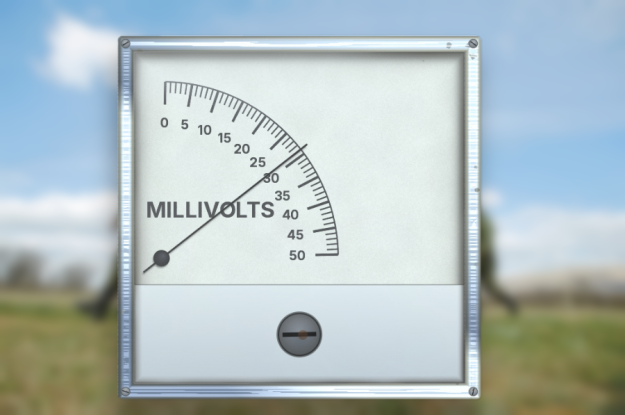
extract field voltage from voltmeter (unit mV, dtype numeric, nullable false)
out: 29 mV
